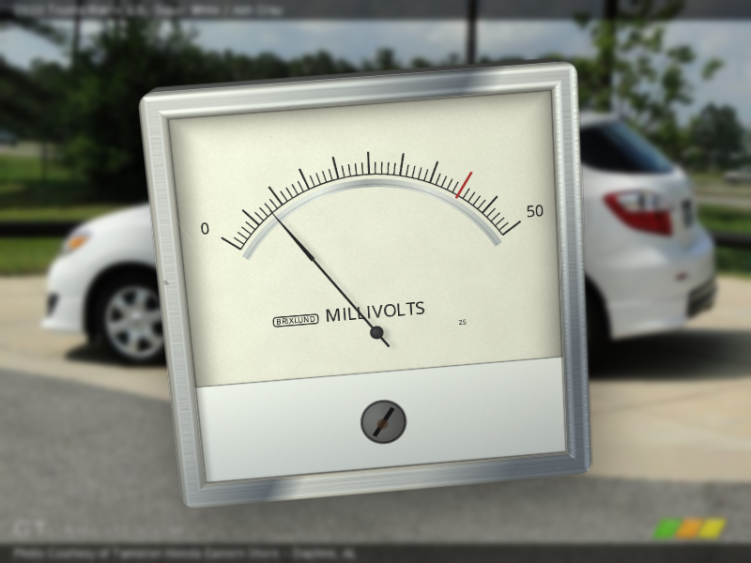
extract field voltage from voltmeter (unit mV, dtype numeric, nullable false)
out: 8 mV
